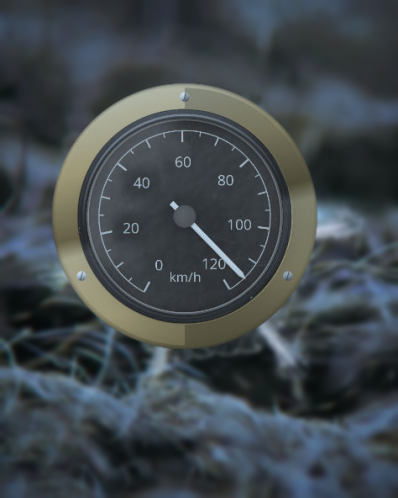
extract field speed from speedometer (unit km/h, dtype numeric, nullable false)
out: 115 km/h
